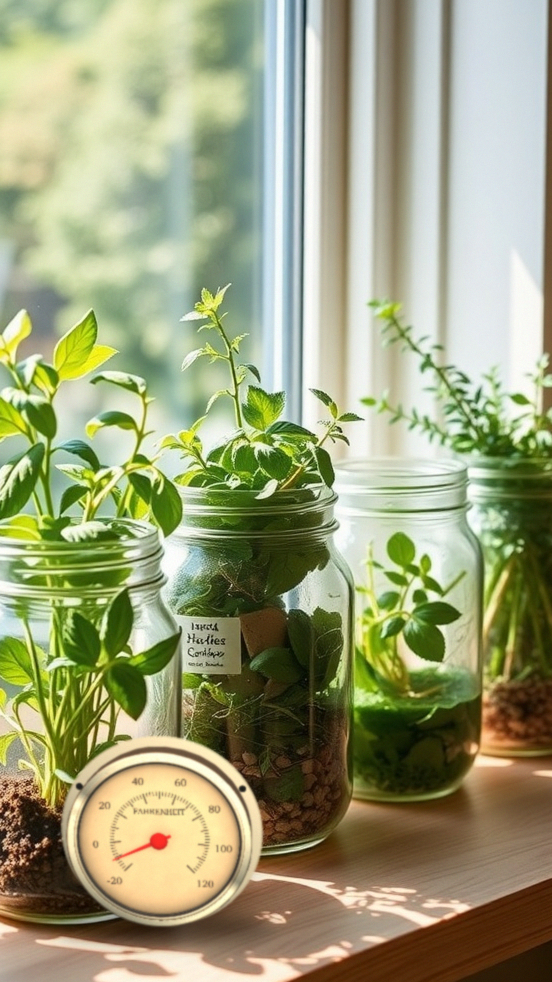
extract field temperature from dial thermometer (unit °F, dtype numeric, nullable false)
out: -10 °F
